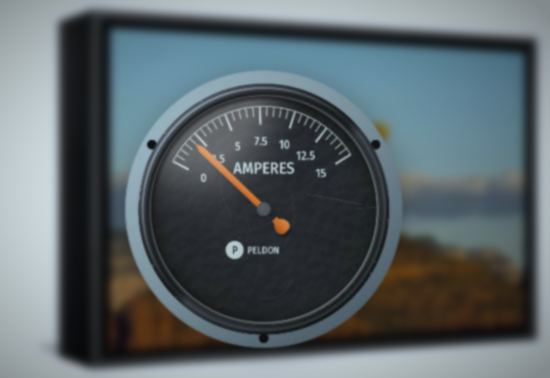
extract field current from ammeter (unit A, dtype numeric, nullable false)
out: 2 A
